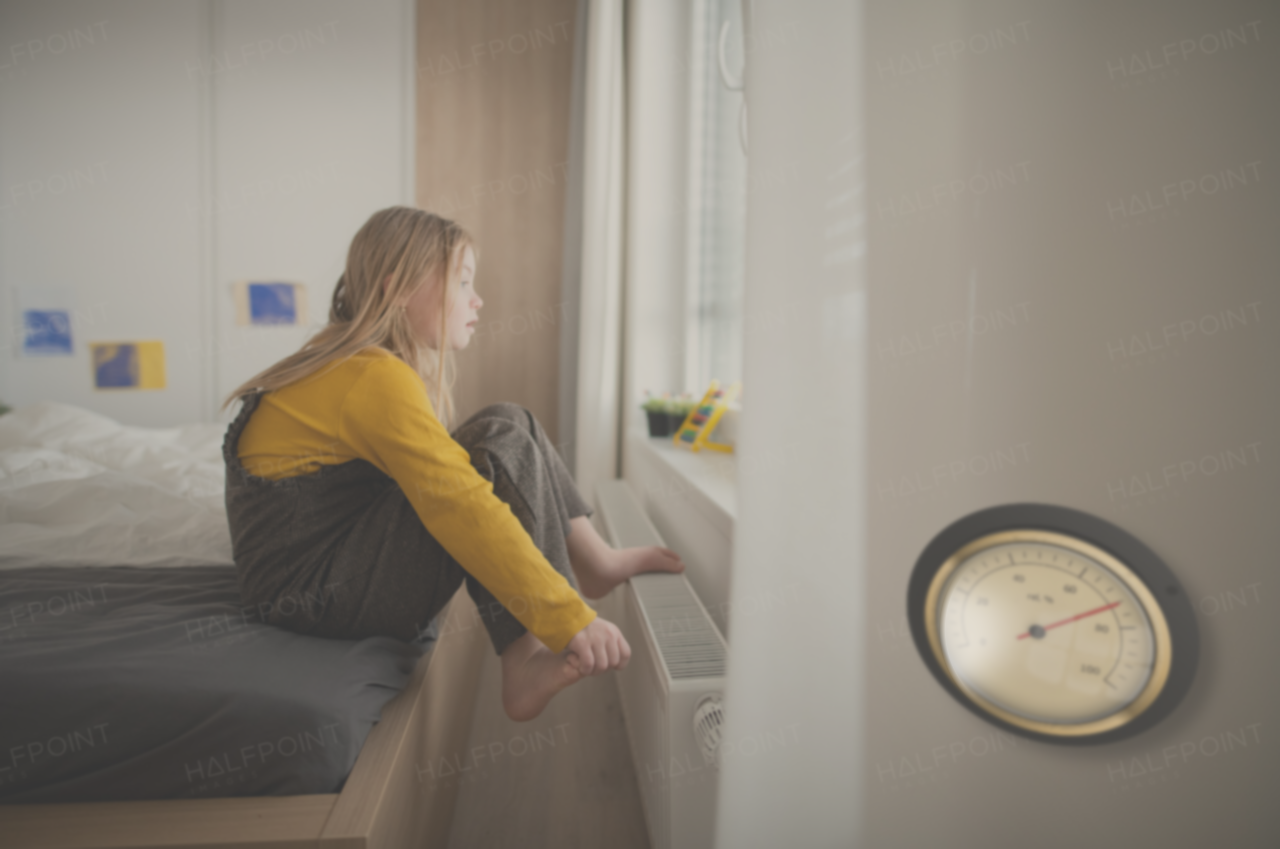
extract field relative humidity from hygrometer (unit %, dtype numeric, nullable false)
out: 72 %
